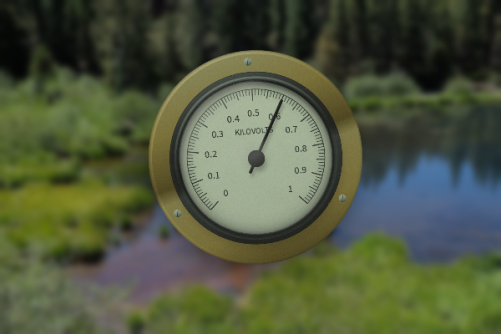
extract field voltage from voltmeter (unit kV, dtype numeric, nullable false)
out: 0.6 kV
